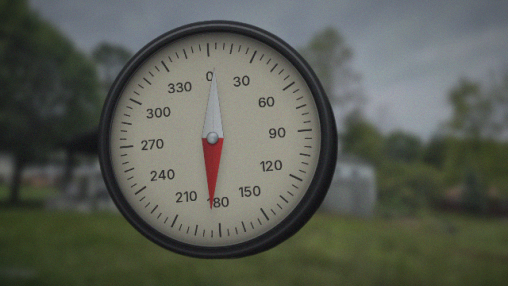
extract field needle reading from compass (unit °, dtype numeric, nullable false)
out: 185 °
